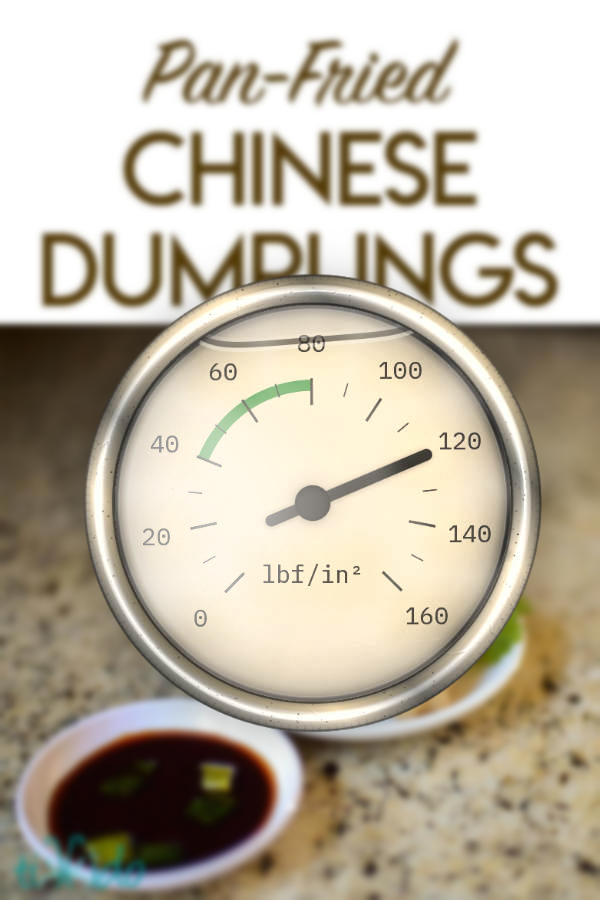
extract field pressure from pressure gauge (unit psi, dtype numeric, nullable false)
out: 120 psi
